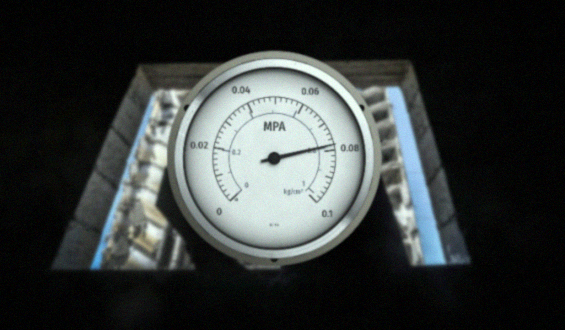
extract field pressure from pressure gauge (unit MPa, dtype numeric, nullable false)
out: 0.078 MPa
